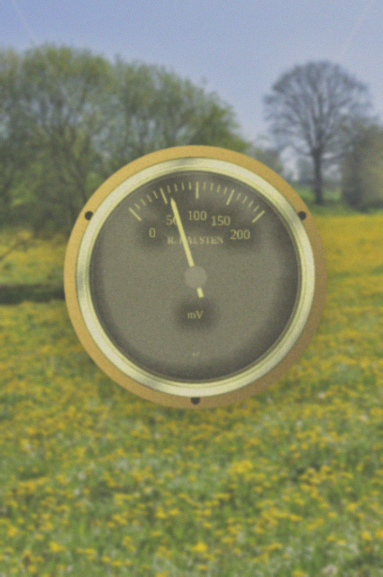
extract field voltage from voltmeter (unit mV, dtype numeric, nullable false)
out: 60 mV
